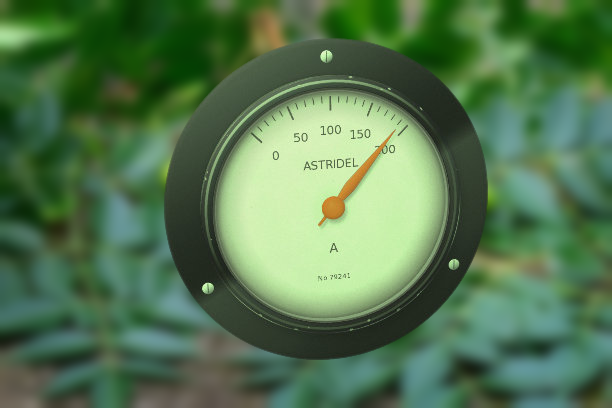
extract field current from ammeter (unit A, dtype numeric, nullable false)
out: 190 A
